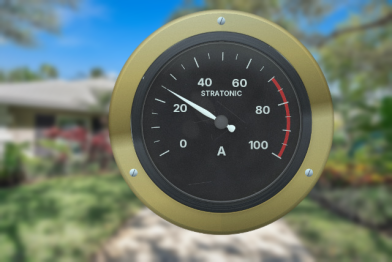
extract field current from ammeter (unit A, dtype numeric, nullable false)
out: 25 A
